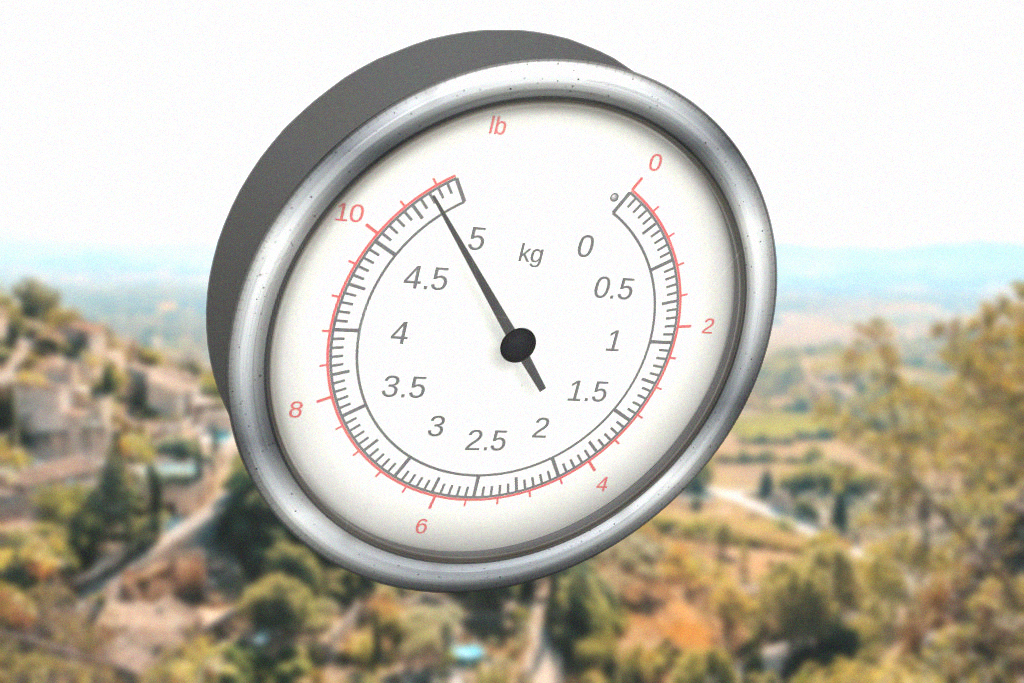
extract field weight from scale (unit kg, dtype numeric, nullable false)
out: 4.85 kg
